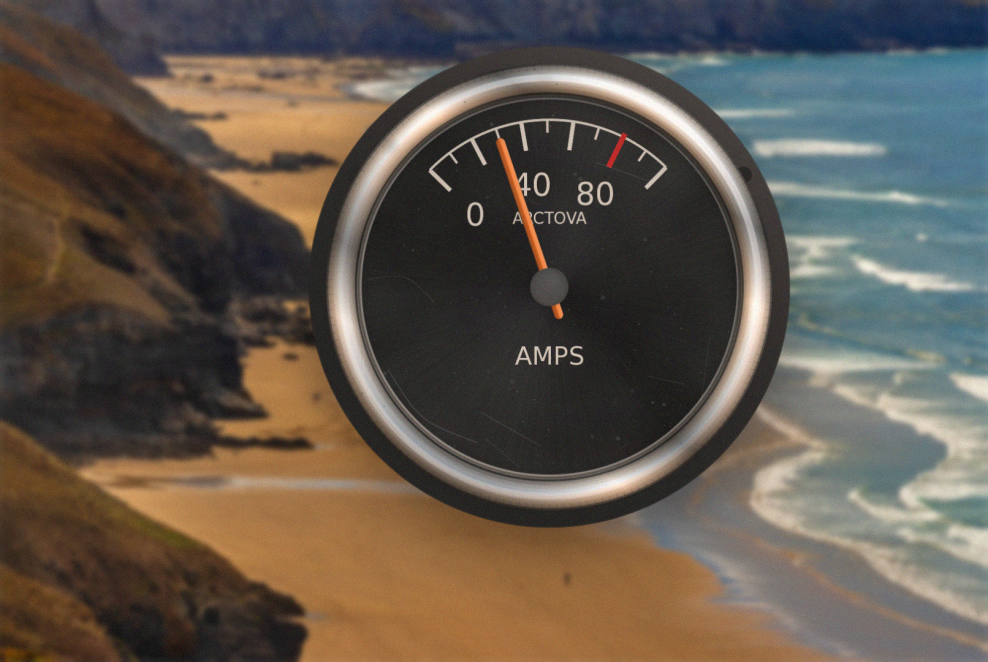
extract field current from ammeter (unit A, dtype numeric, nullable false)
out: 30 A
